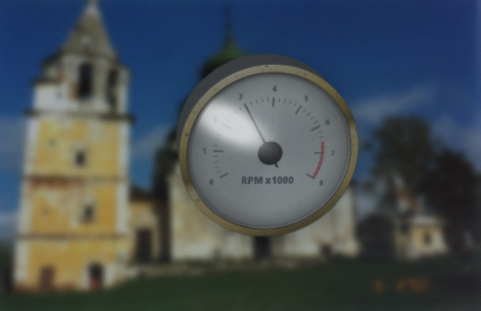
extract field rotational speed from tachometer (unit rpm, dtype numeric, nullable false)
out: 3000 rpm
